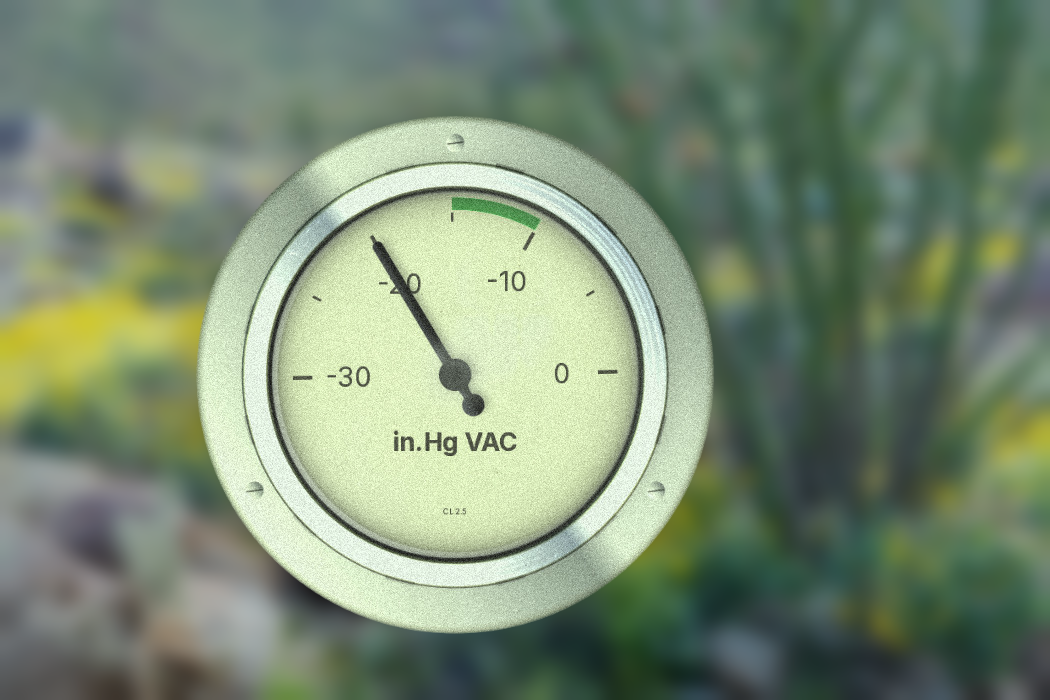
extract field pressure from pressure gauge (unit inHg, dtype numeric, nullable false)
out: -20 inHg
